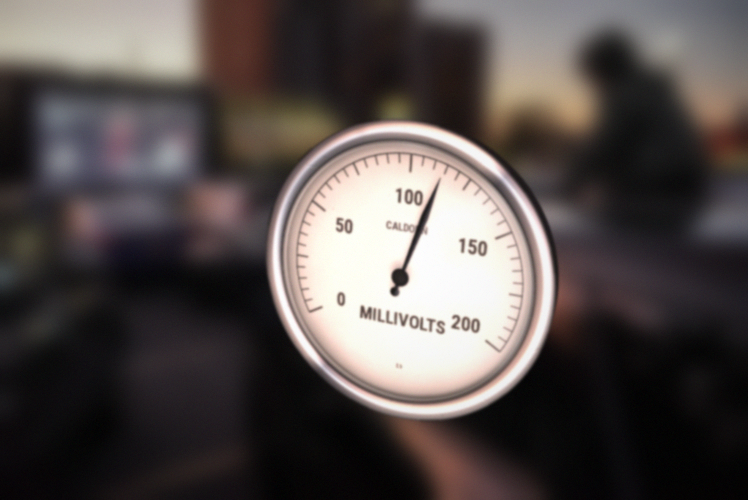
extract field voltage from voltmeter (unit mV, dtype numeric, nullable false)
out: 115 mV
